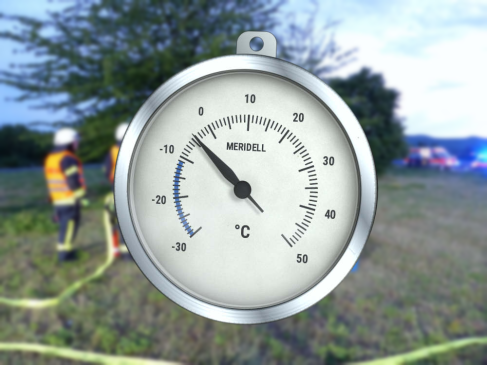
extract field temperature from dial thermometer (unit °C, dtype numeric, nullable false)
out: -4 °C
